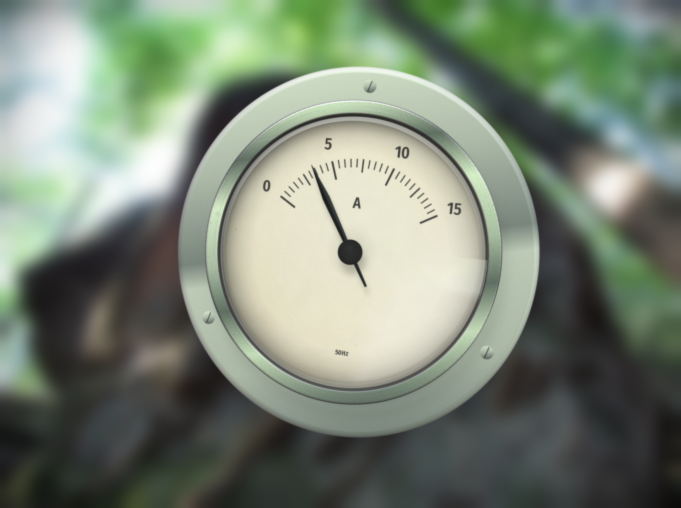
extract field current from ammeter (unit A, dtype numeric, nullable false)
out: 3.5 A
